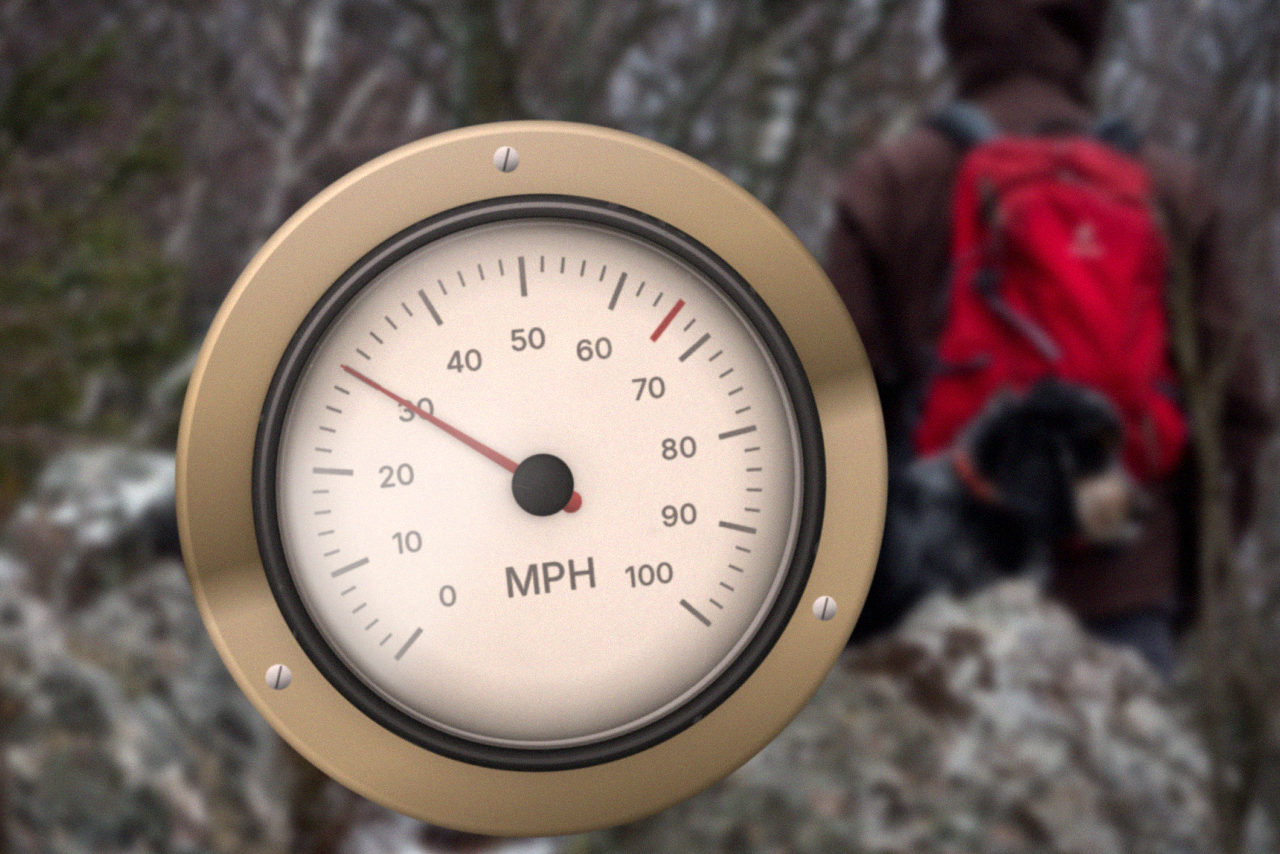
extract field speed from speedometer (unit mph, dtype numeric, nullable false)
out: 30 mph
